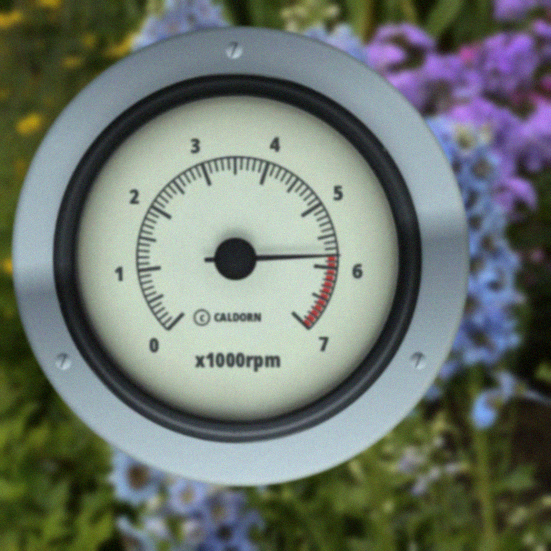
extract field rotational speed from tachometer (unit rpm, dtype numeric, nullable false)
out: 5800 rpm
